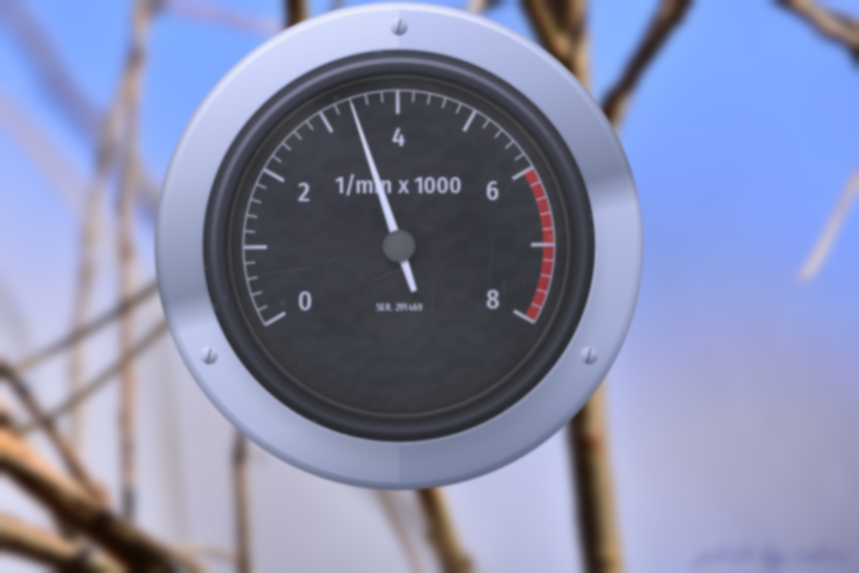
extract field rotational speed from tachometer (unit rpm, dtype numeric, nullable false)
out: 3400 rpm
